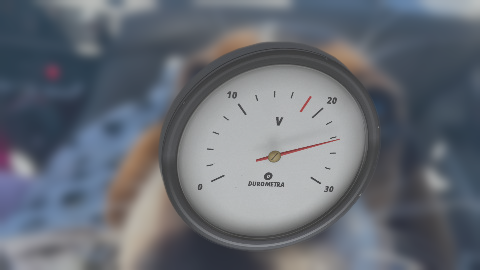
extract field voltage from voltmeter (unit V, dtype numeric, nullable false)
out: 24 V
